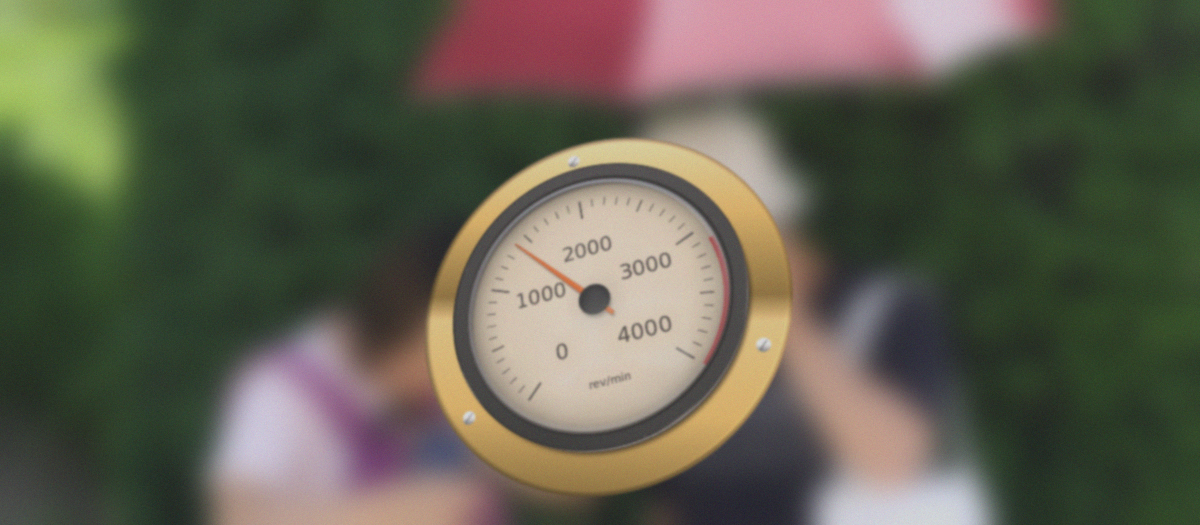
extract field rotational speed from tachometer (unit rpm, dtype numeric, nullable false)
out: 1400 rpm
